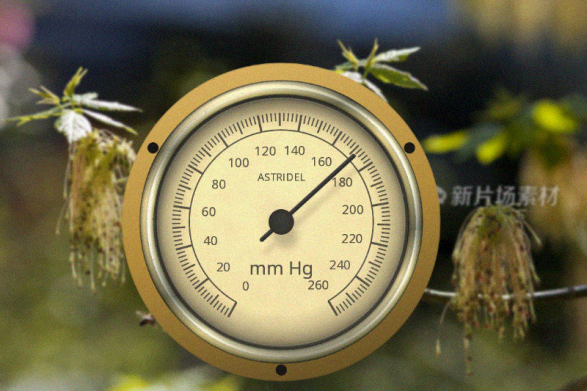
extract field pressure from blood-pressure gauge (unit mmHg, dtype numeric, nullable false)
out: 172 mmHg
